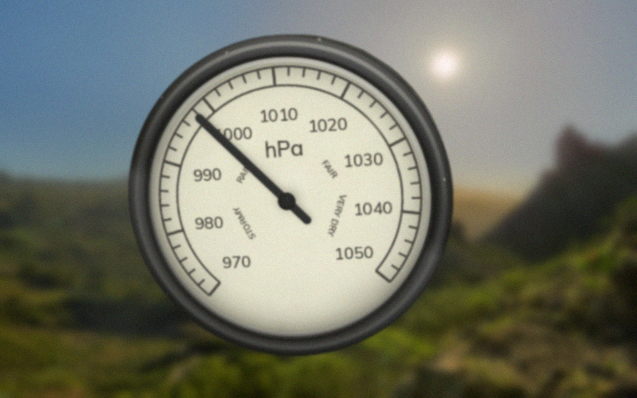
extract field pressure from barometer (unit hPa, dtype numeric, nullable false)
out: 998 hPa
